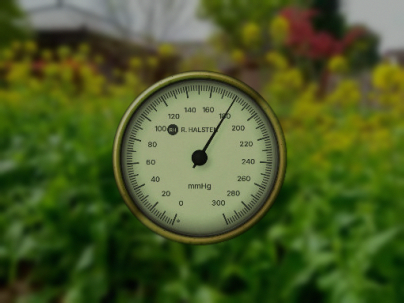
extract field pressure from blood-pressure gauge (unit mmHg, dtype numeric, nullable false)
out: 180 mmHg
